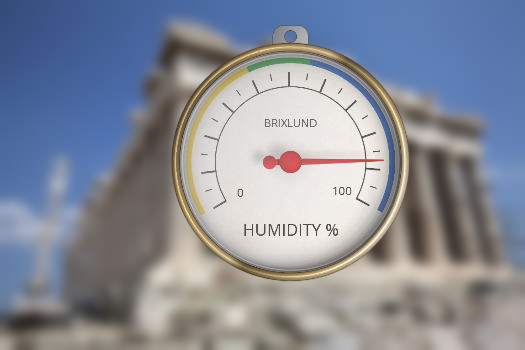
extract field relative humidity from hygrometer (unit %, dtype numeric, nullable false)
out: 87.5 %
